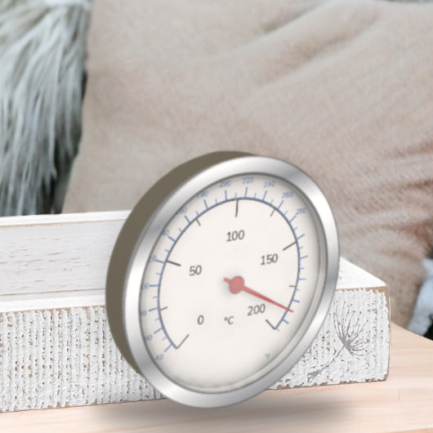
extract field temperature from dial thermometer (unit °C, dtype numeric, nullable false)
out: 187.5 °C
